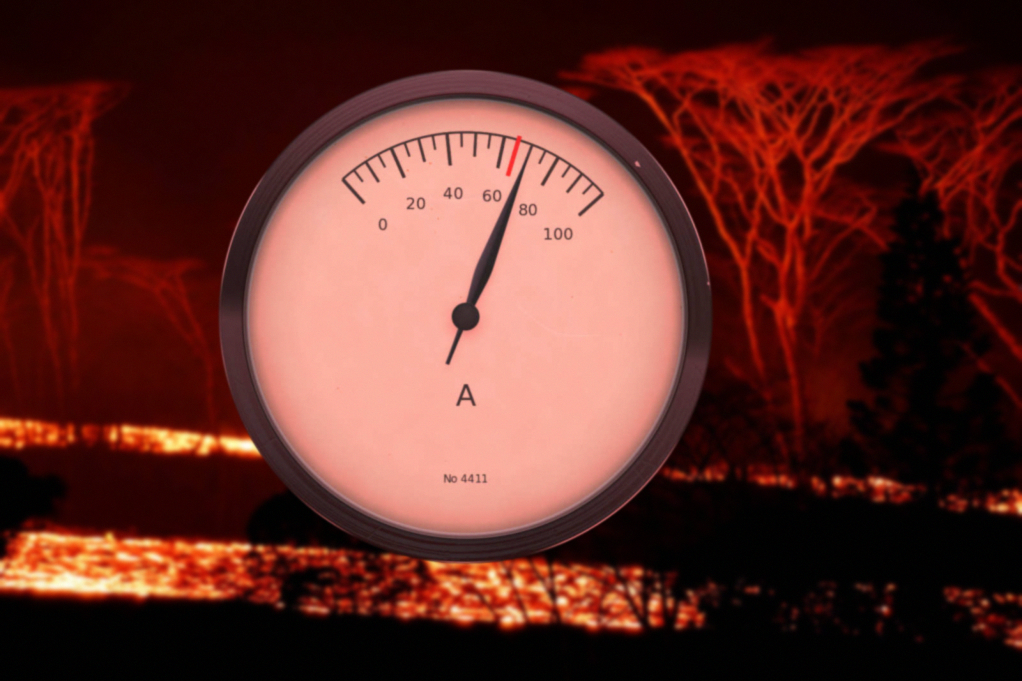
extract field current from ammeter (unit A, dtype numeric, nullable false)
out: 70 A
